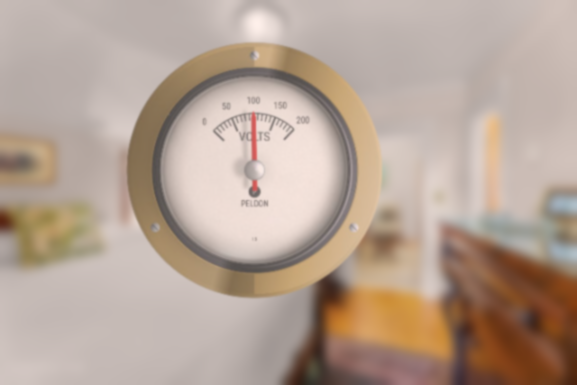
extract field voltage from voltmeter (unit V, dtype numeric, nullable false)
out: 100 V
